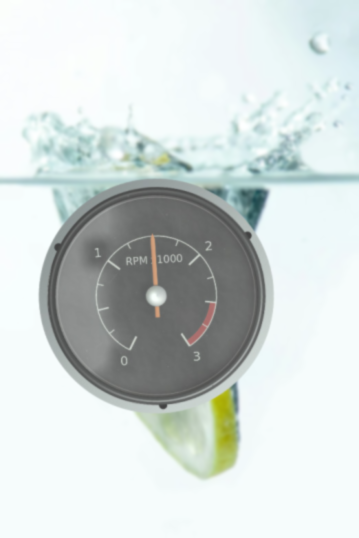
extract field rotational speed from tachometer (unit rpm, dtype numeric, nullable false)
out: 1500 rpm
